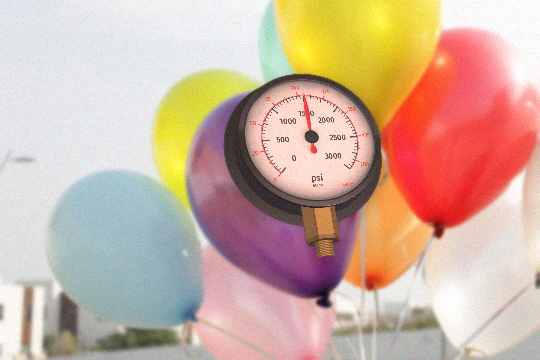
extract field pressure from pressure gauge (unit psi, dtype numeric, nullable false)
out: 1500 psi
